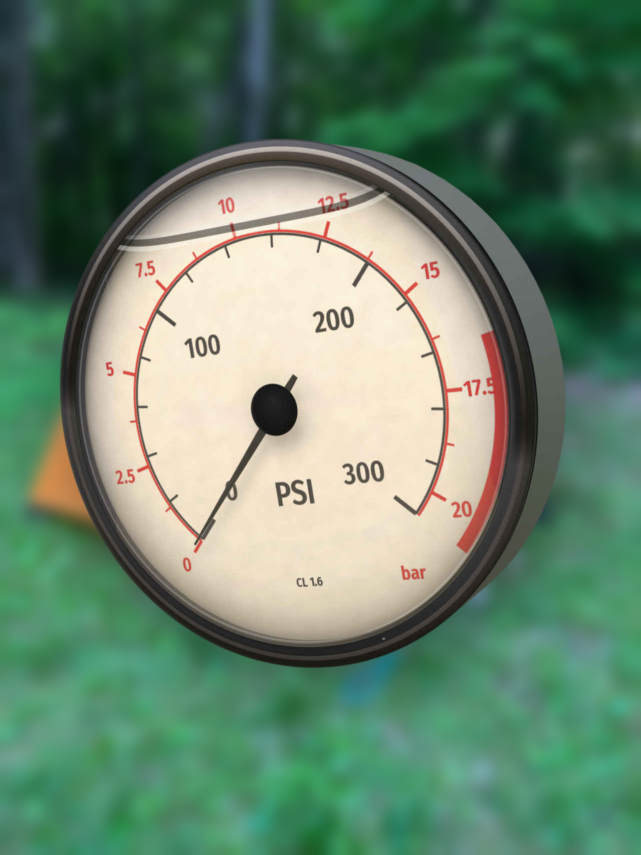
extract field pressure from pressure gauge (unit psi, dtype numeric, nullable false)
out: 0 psi
